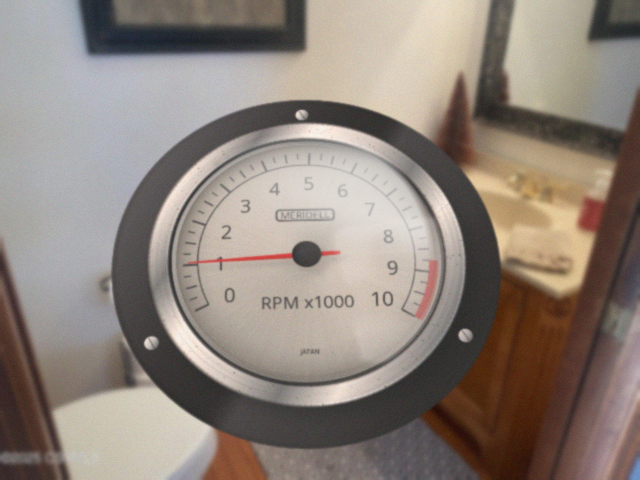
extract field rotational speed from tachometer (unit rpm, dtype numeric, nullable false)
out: 1000 rpm
